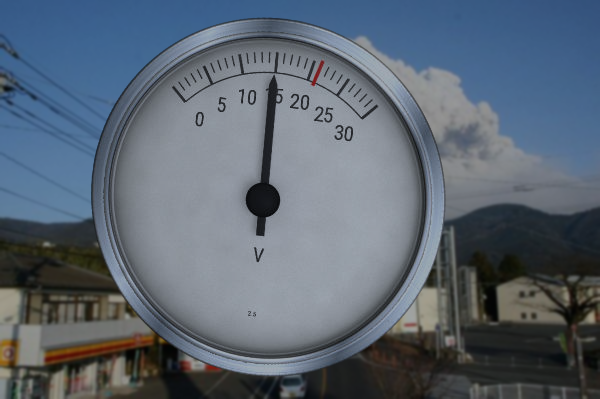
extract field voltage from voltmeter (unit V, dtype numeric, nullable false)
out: 15 V
